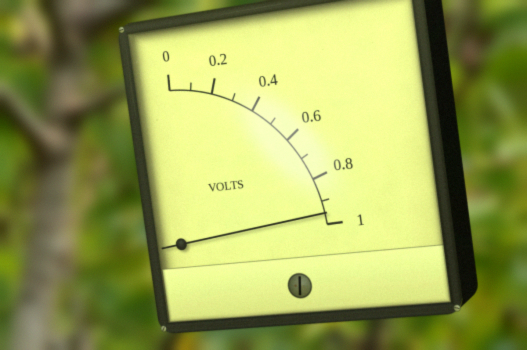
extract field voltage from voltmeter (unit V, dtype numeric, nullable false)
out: 0.95 V
